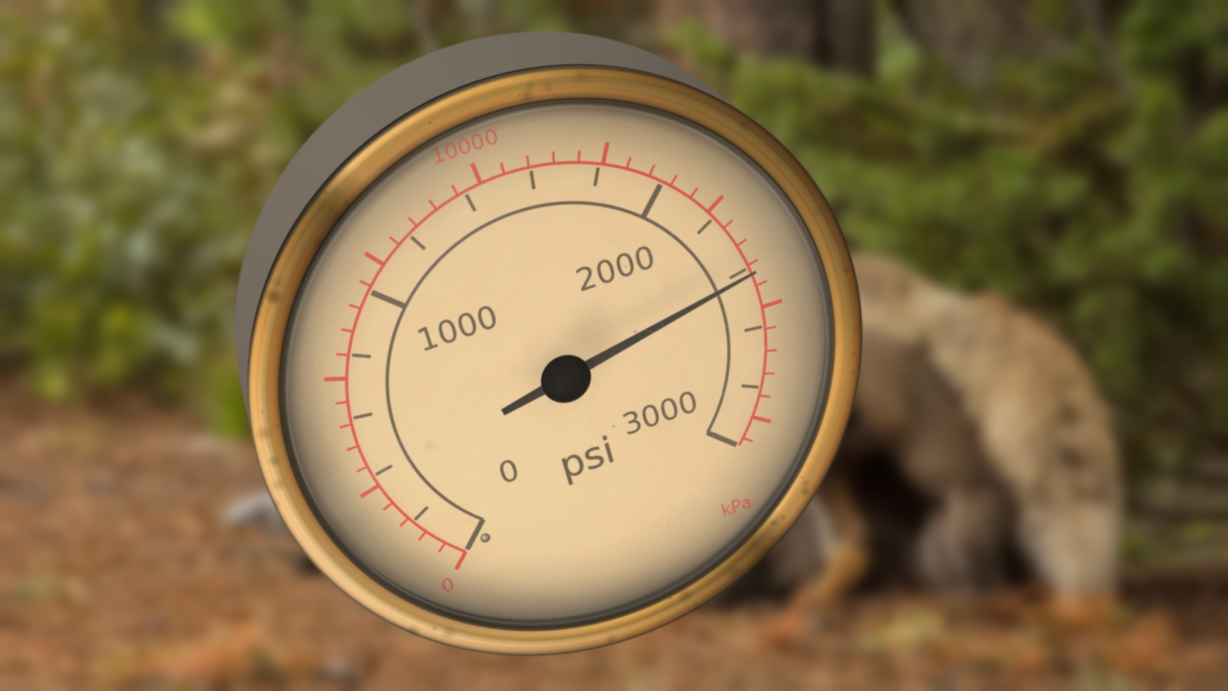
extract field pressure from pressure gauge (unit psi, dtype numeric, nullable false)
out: 2400 psi
